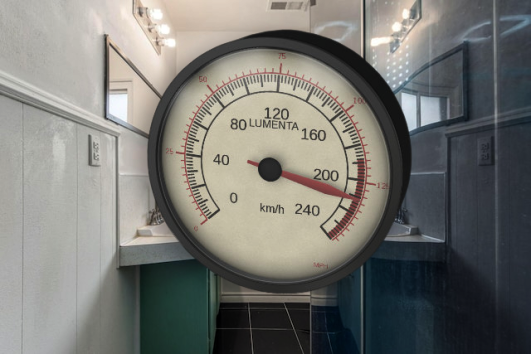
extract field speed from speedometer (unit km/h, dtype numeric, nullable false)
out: 210 km/h
